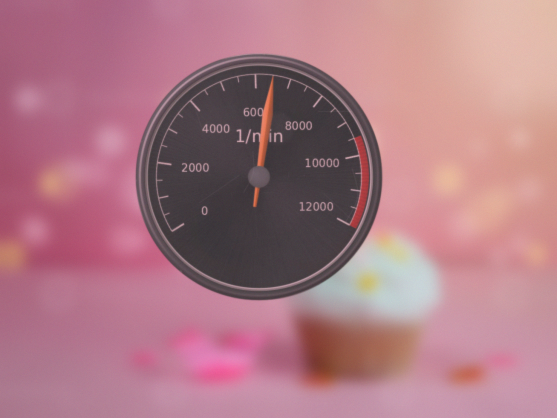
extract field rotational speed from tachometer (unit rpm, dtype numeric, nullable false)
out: 6500 rpm
